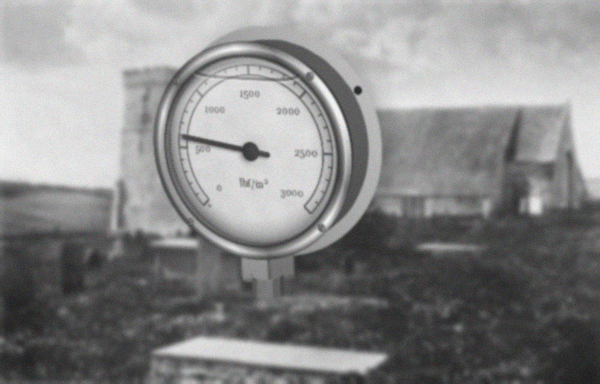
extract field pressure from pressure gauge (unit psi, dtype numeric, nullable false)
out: 600 psi
